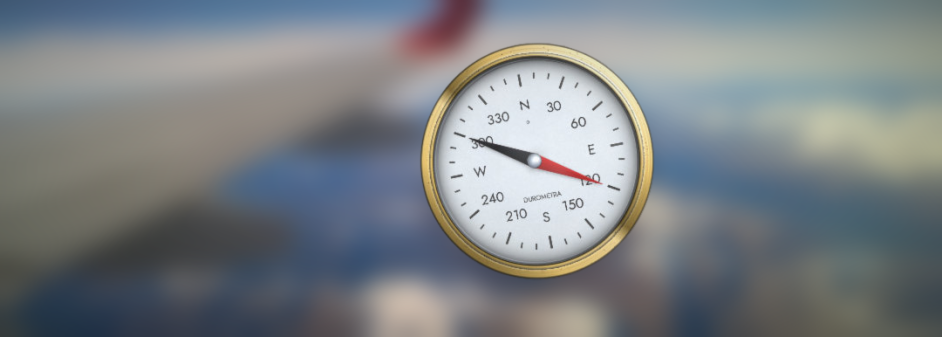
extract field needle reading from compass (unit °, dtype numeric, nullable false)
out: 120 °
